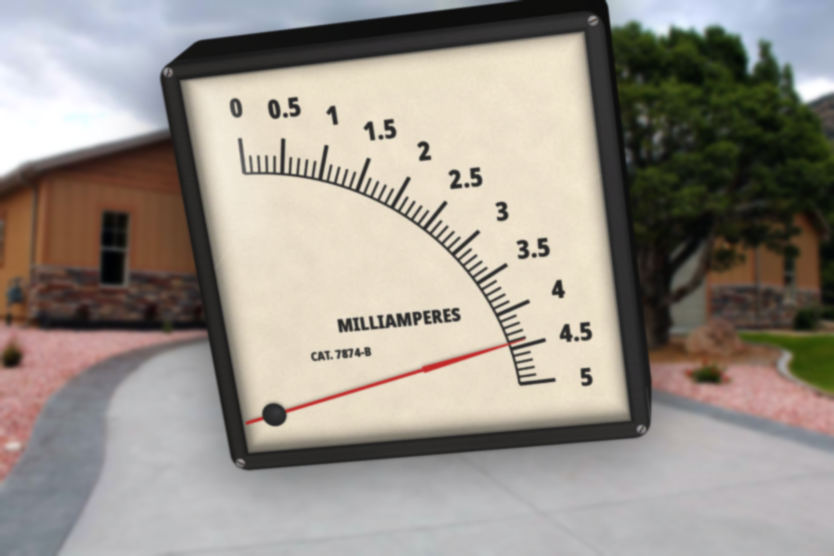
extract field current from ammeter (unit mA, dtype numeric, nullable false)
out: 4.4 mA
